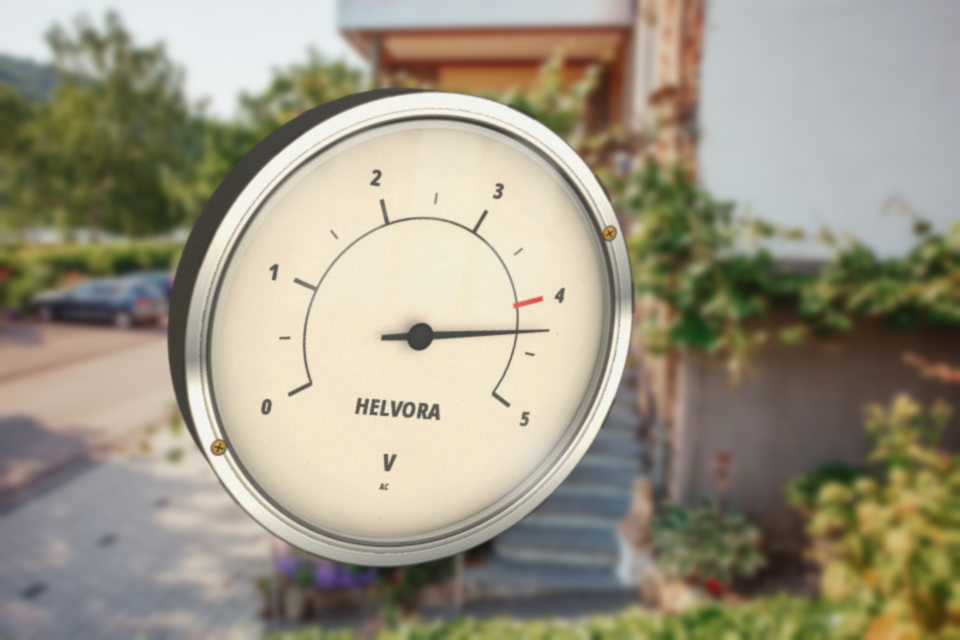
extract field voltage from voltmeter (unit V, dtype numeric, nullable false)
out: 4.25 V
